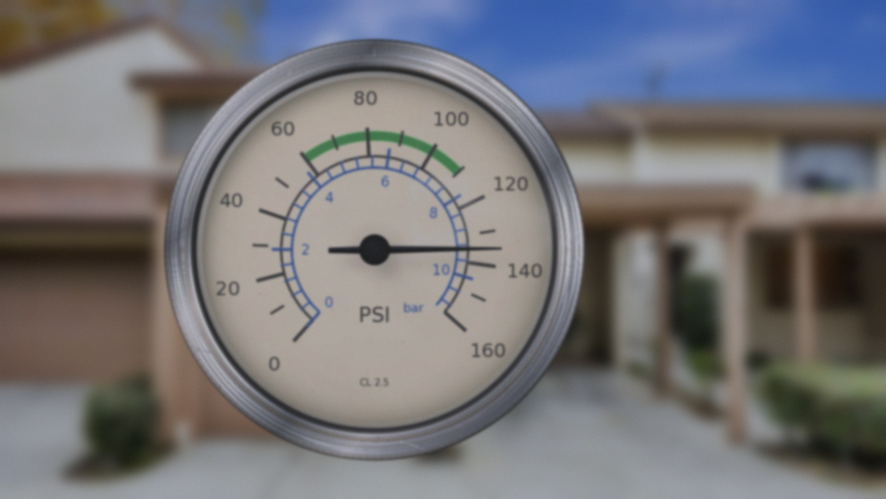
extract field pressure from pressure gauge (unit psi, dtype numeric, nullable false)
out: 135 psi
